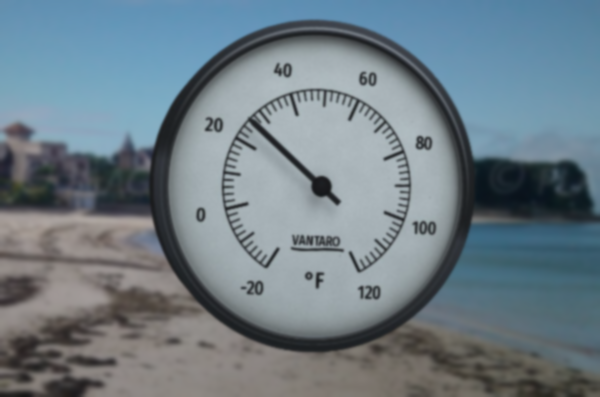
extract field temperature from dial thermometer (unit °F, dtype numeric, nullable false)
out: 26 °F
